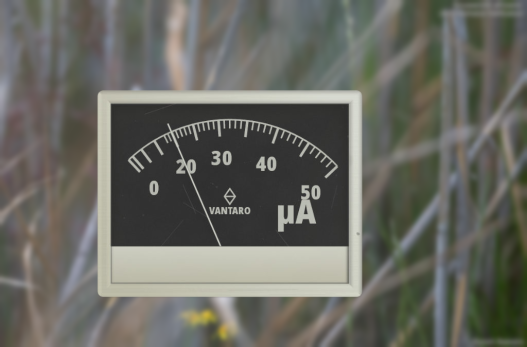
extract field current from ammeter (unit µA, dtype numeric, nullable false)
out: 20 µA
